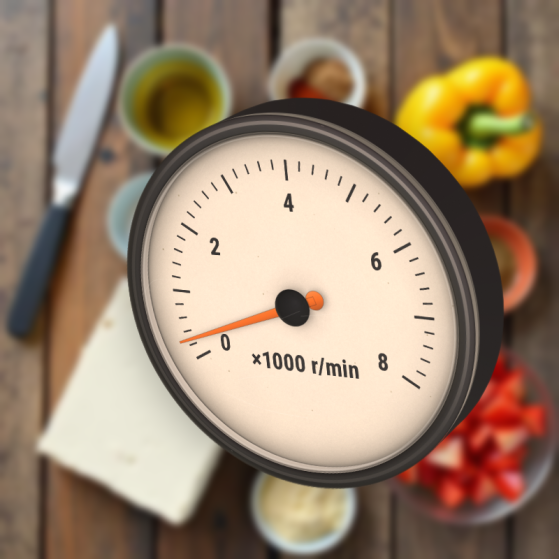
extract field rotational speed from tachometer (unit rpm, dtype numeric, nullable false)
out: 300 rpm
